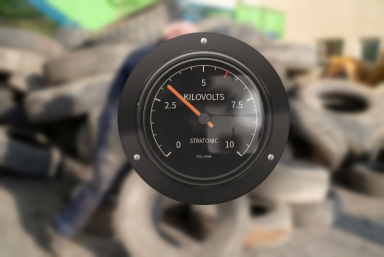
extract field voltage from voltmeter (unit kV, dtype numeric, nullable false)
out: 3.25 kV
